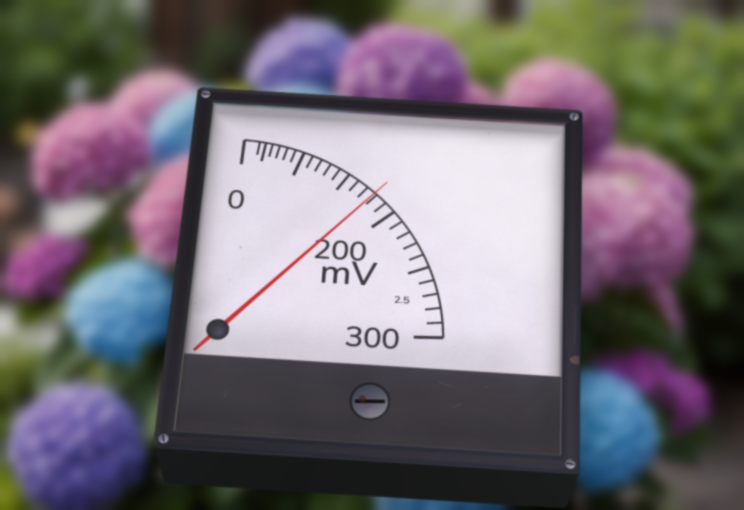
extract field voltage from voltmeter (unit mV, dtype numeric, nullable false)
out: 180 mV
